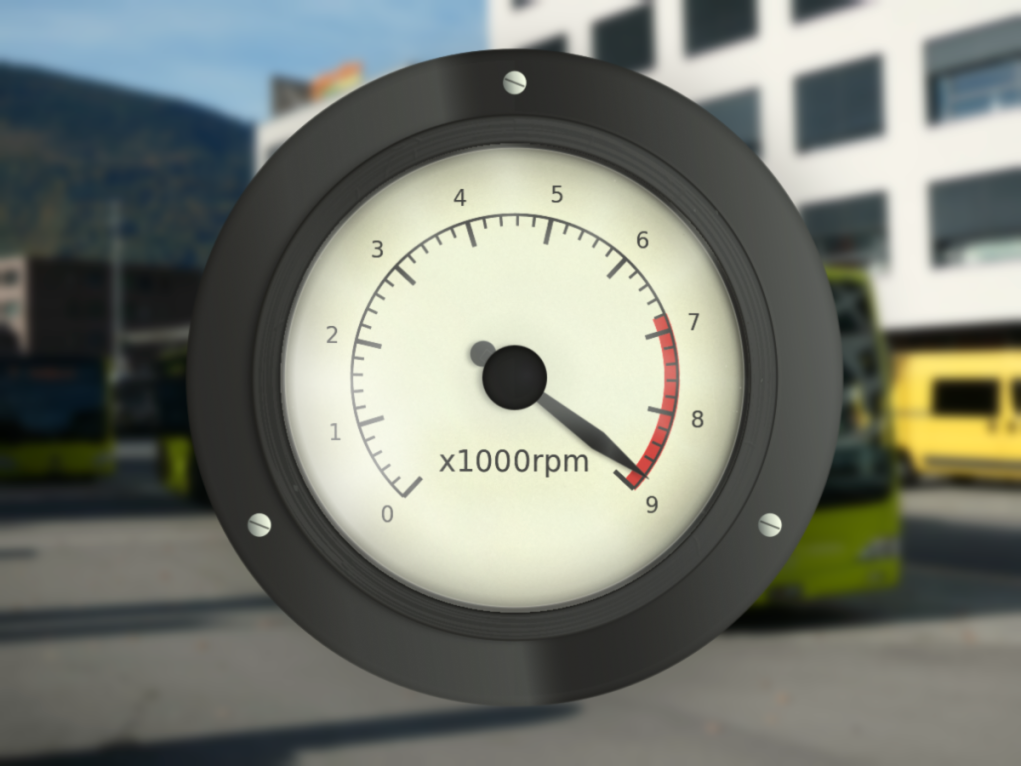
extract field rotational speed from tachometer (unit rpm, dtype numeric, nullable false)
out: 8800 rpm
